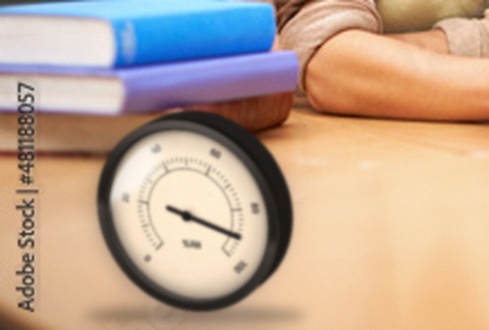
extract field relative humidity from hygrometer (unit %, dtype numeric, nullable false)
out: 90 %
